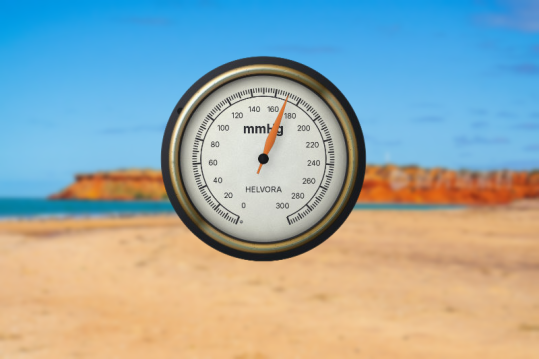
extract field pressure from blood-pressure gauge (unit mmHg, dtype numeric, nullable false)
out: 170 mmHg
